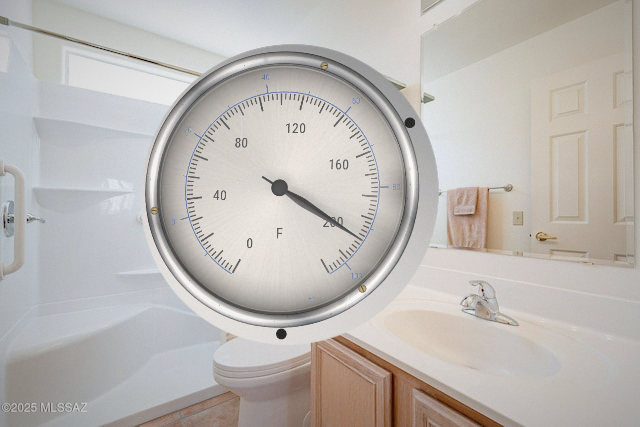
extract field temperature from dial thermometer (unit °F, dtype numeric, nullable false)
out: 200 °F
